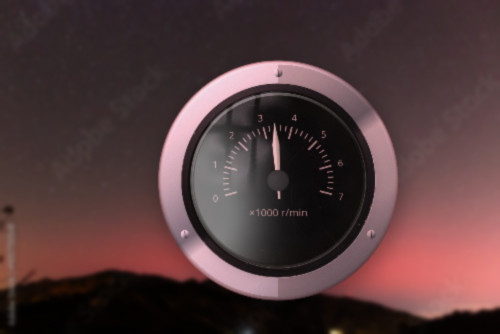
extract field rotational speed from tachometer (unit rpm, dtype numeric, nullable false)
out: 3400 rpm
